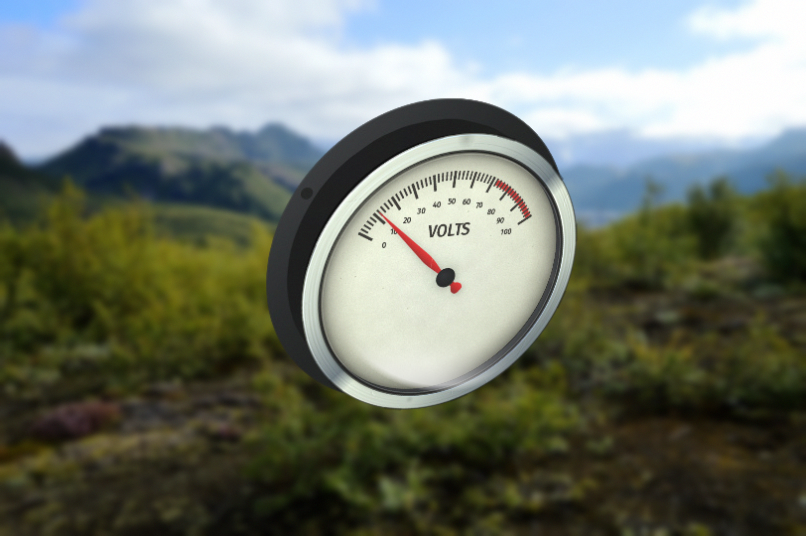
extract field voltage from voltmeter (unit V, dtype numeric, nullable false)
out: 12 V
